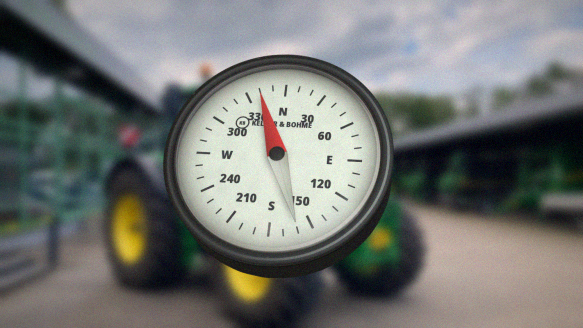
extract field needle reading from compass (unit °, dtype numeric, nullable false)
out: 340 °
